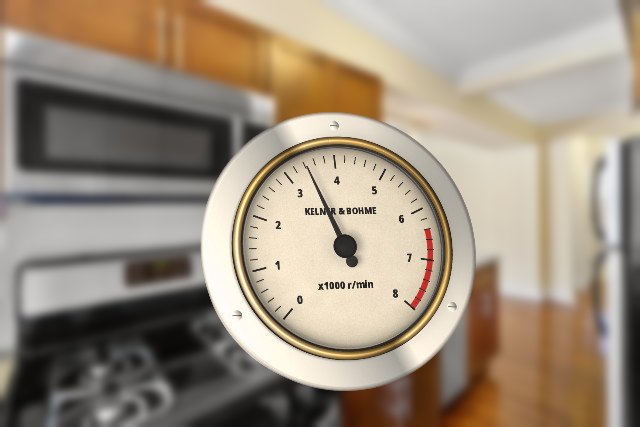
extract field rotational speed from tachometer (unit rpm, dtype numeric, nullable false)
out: 3400 rpm
